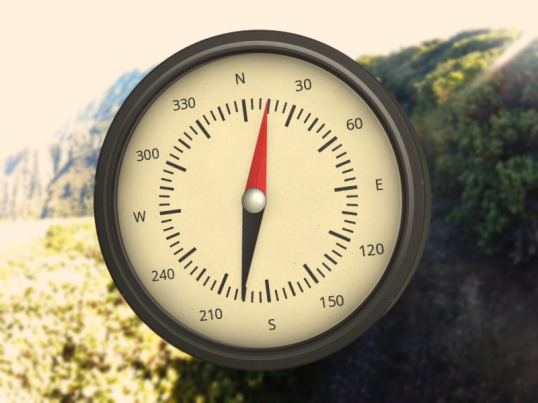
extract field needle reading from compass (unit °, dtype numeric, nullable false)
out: 15 °
